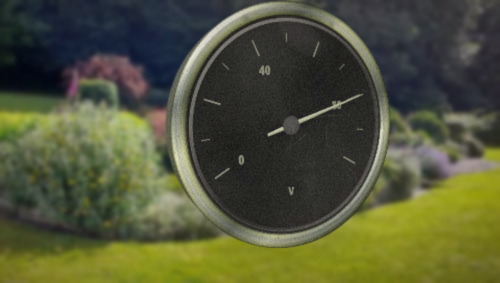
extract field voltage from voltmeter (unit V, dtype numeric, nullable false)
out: 80 V
